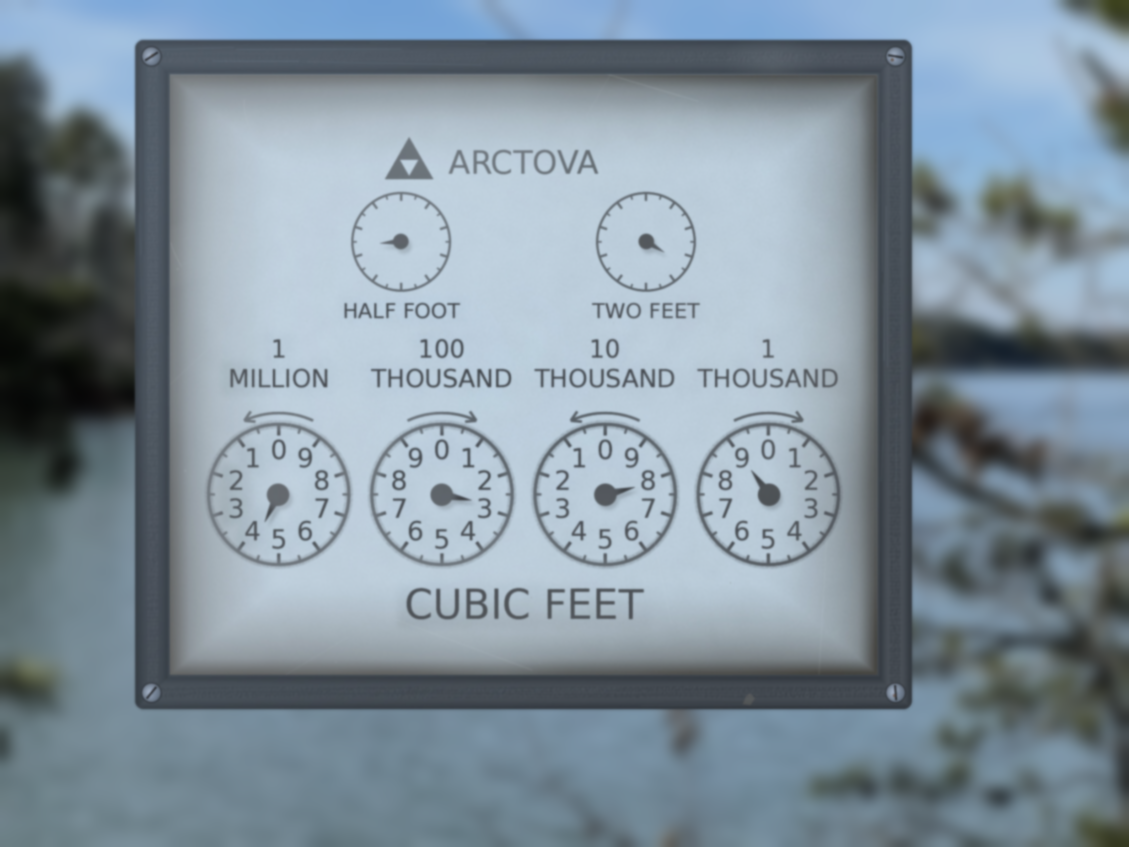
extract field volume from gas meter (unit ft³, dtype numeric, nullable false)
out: 427900 ft³
